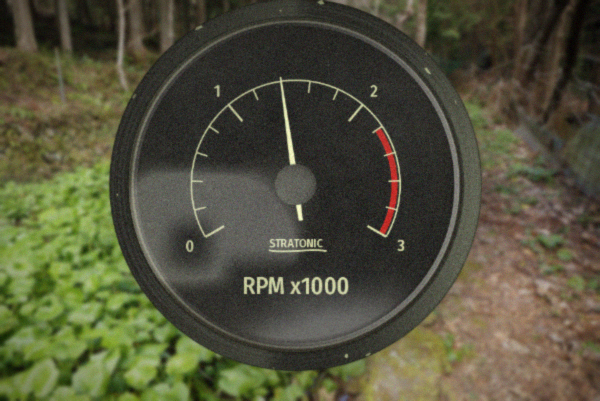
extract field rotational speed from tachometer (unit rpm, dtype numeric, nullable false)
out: 1400 rpm
